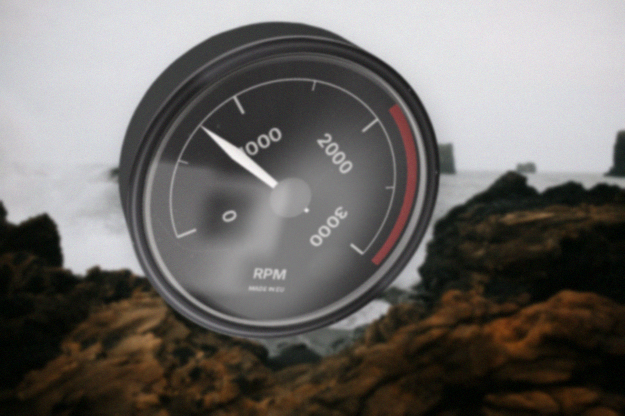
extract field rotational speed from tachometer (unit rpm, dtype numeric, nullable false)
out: 750 rpm
